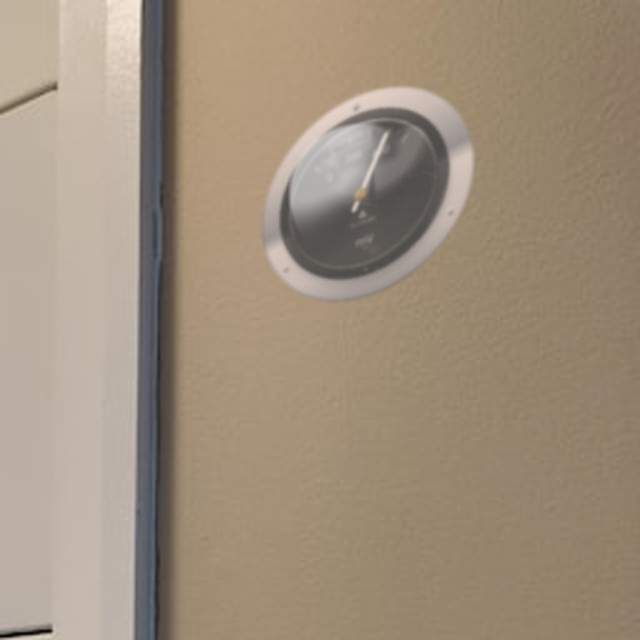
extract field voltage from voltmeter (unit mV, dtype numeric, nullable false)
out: 400 mV
